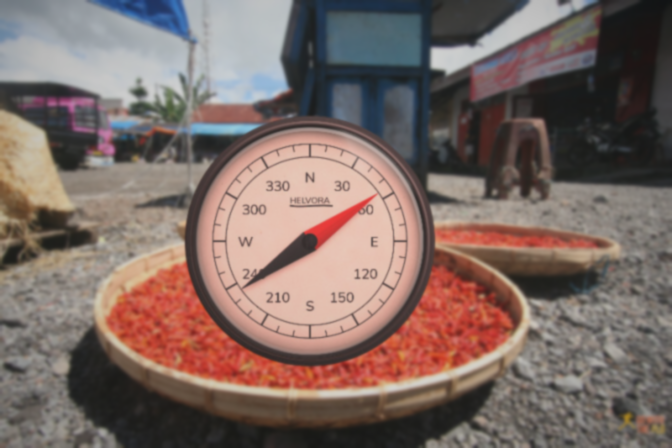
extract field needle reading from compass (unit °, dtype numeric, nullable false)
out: 55 °
